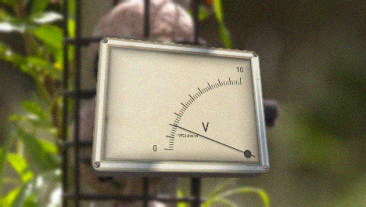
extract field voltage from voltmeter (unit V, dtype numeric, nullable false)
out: 2 V
